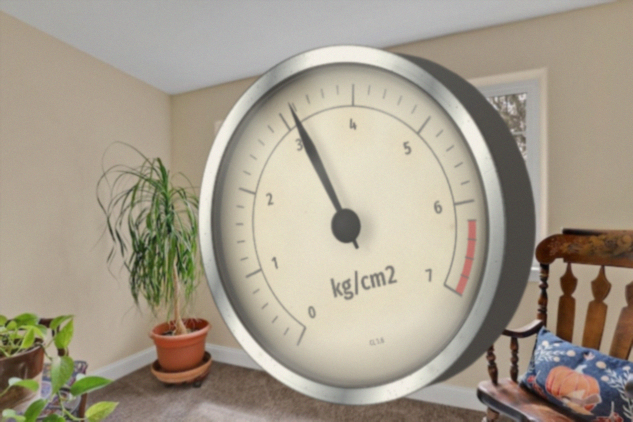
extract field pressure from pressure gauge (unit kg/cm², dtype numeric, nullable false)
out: 3.2 kg/cm²
